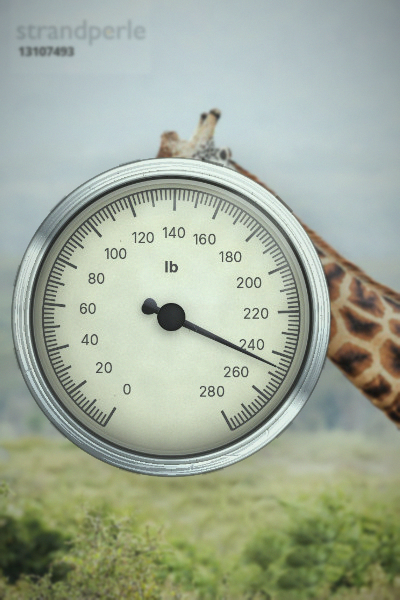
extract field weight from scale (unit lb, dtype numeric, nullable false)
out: 246 lb
